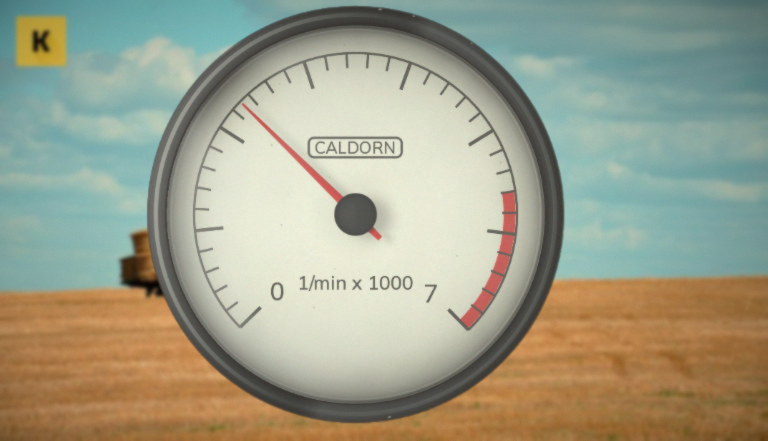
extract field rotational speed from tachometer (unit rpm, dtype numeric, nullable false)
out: 2300 rpm
